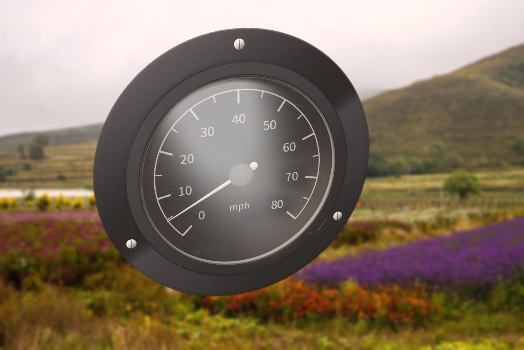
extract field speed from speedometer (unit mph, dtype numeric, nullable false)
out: 5 mph
